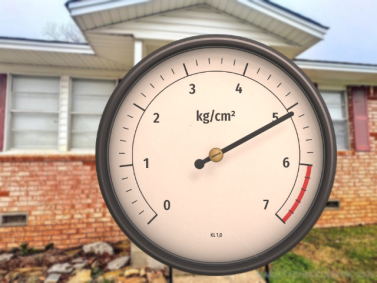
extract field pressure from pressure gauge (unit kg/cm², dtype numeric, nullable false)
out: 5.1 kg/cm²
